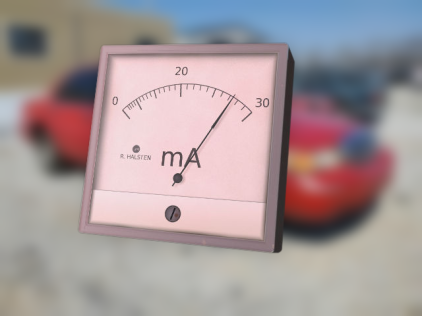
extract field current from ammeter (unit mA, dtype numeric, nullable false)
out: 27.5 mA
